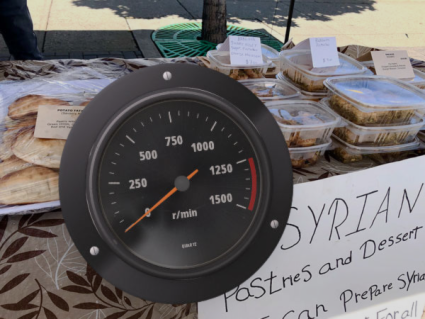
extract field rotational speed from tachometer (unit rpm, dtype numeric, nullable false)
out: 0 rpm
